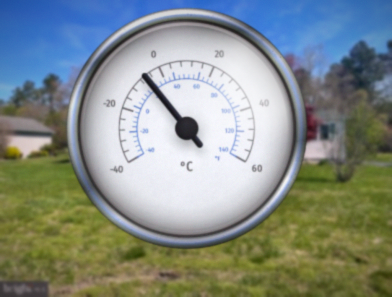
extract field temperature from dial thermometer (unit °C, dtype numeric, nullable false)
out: -6 °C
